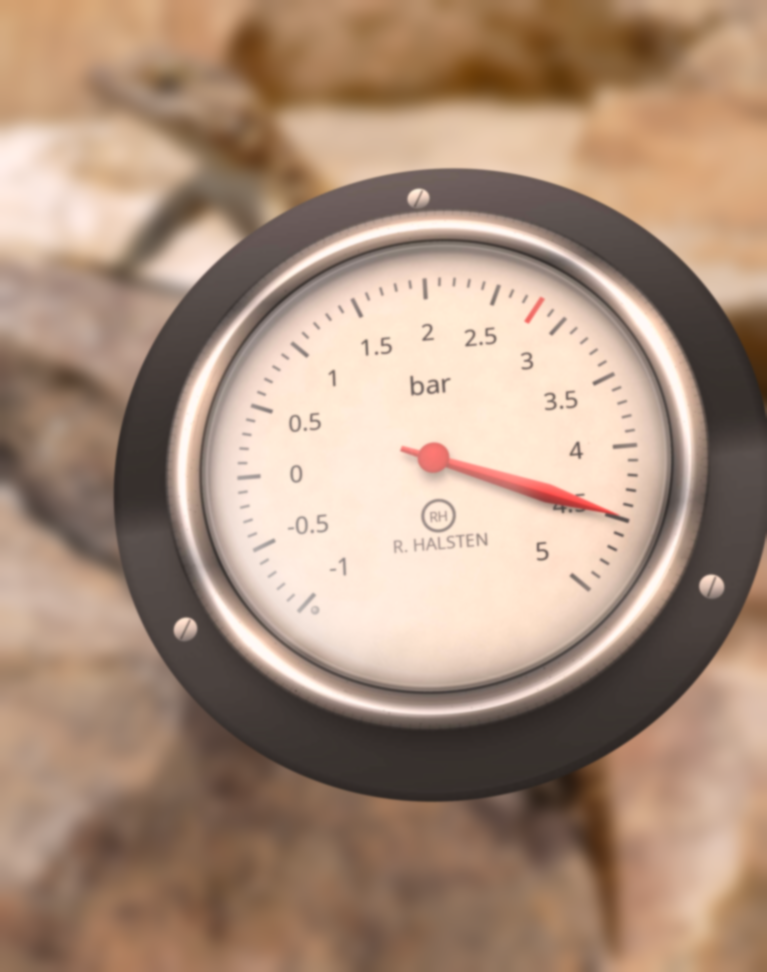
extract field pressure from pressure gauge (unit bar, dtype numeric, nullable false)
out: 4.5 bar
